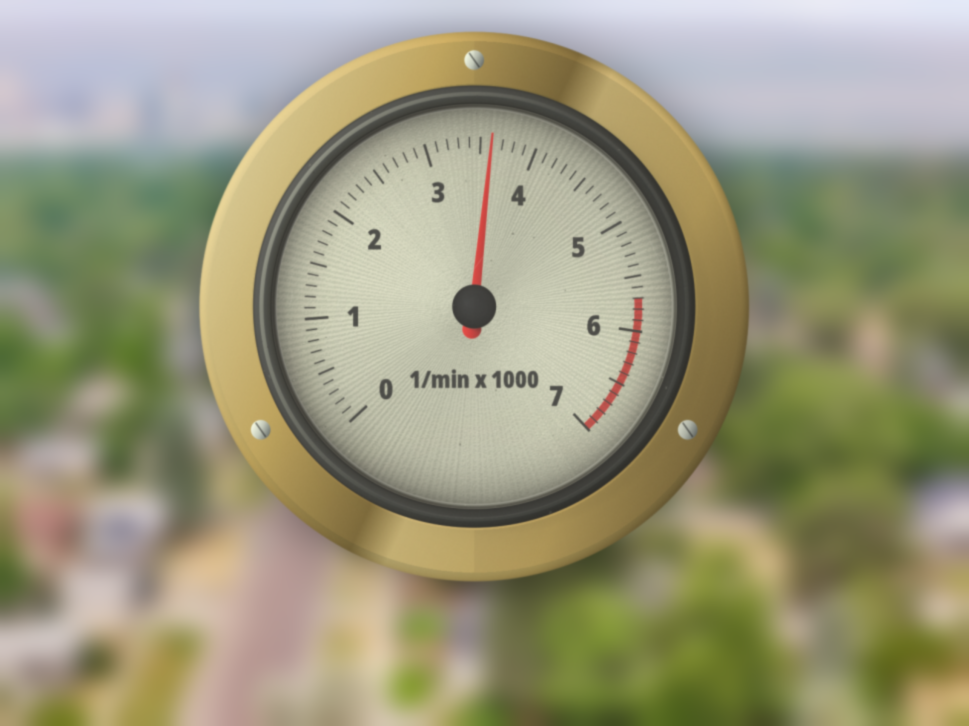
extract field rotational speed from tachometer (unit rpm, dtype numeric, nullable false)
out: 3600 rpm
